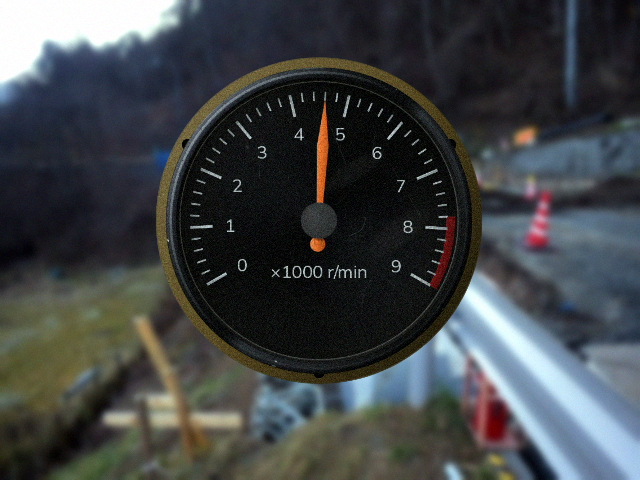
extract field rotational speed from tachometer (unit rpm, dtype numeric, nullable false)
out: 4600 rpm
